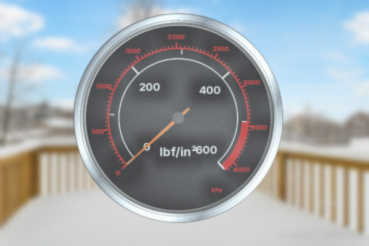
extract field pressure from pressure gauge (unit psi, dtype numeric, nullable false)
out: 0 psi
